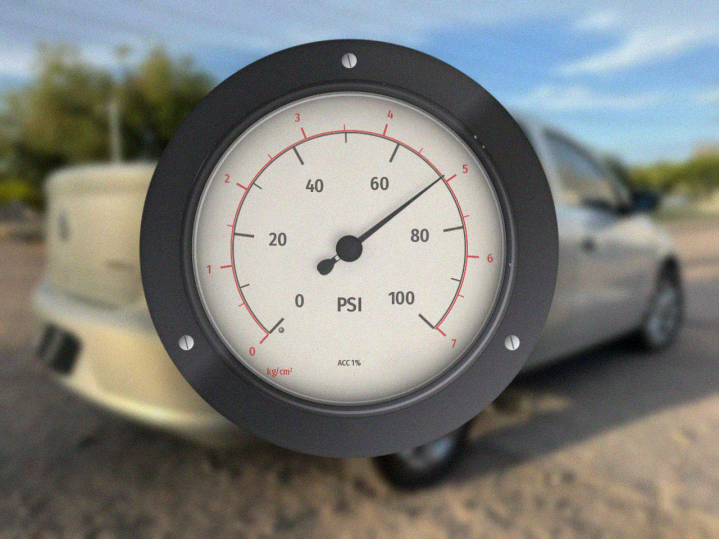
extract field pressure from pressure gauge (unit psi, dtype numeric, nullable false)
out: 70 psi
